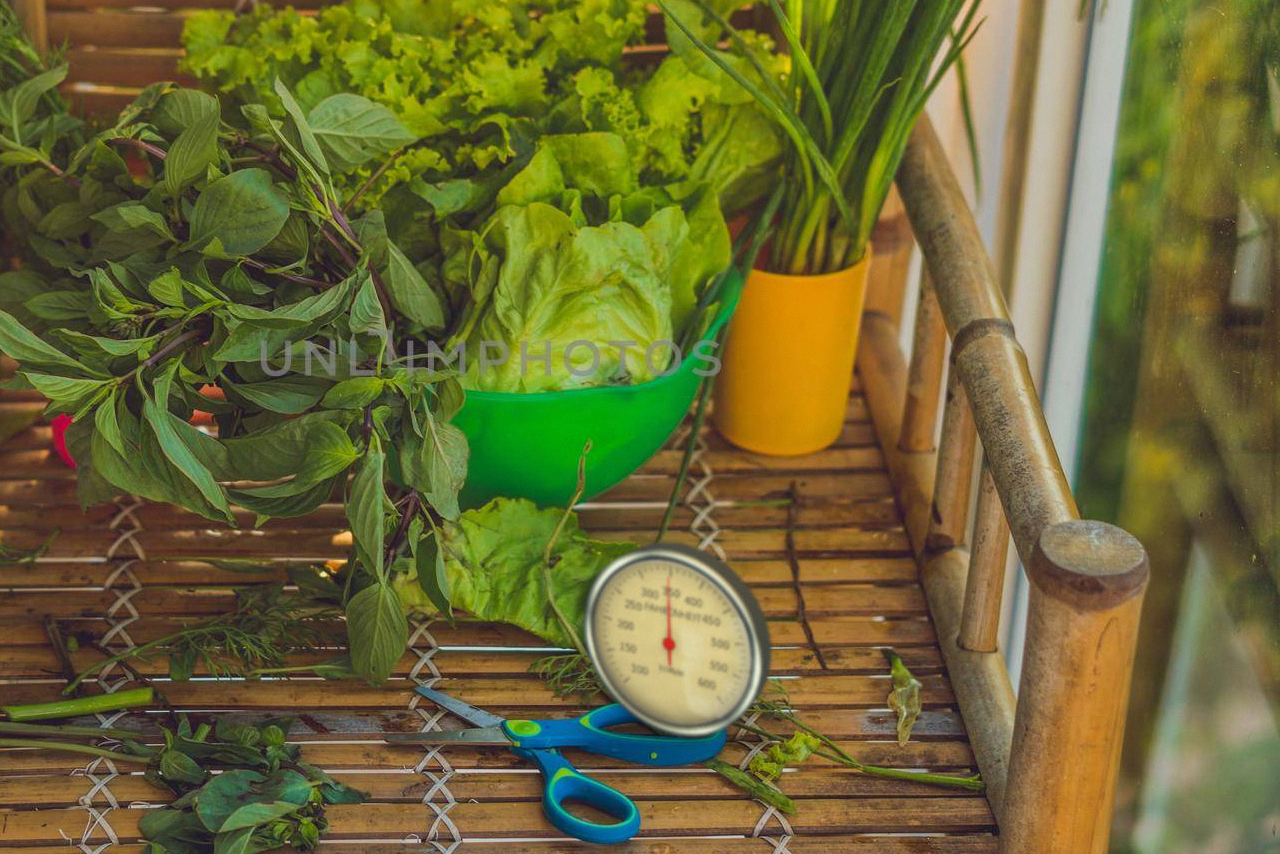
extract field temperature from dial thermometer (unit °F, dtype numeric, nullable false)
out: 350 °F
